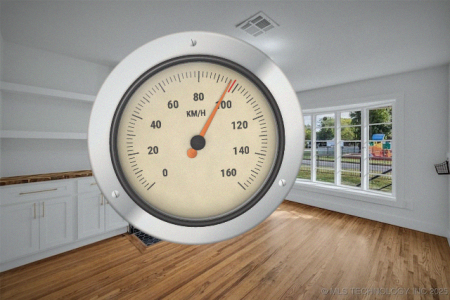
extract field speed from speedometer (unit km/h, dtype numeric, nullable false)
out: 96 km/h
